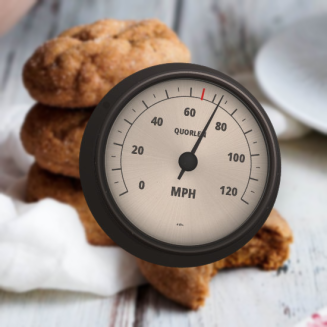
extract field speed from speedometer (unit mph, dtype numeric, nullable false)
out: 72.5 mph
